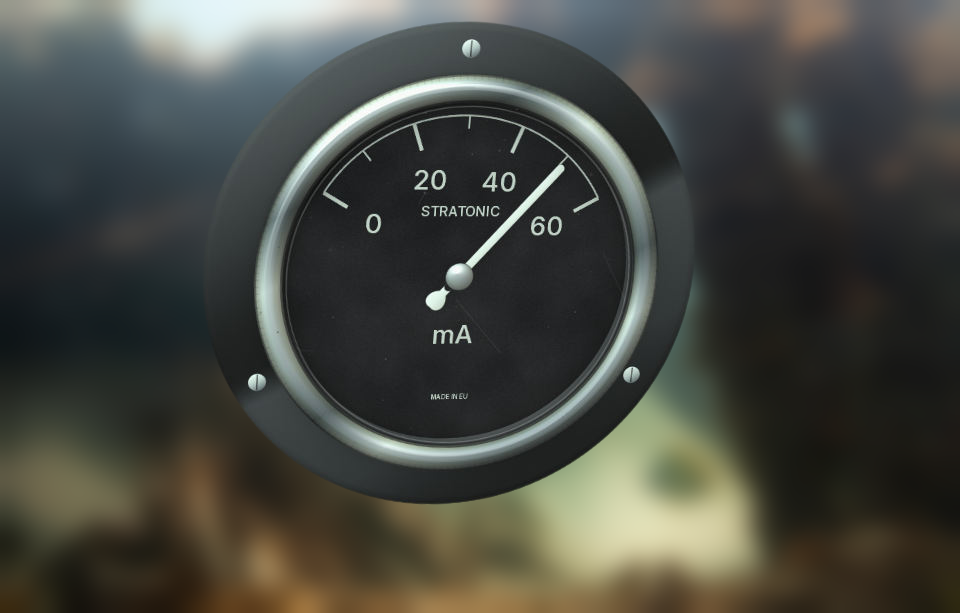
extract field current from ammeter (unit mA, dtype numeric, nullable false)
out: 50 mA
